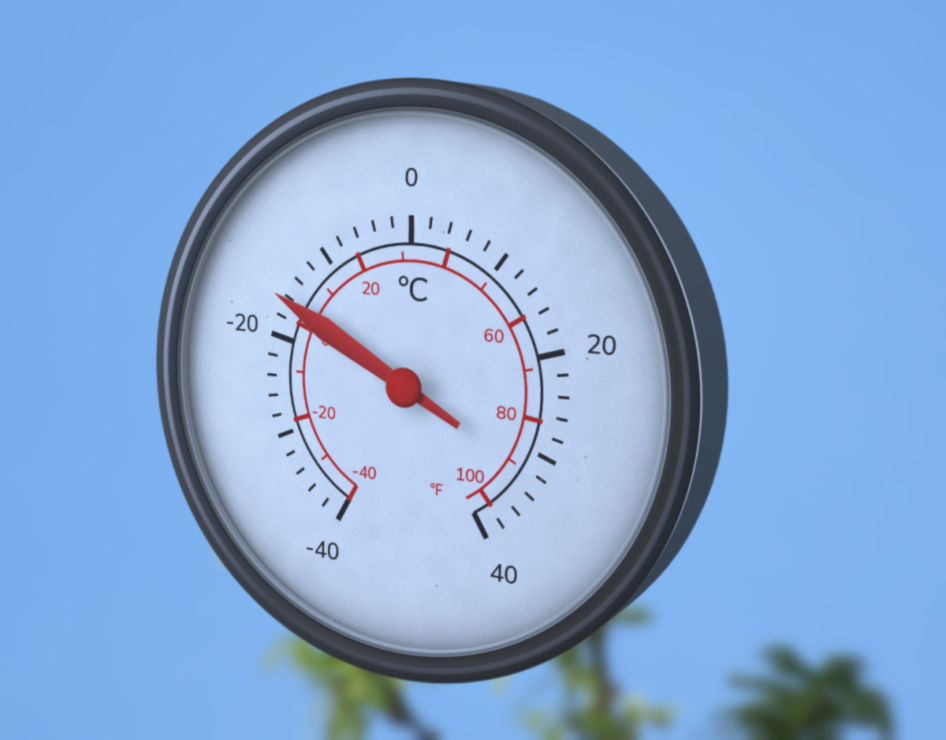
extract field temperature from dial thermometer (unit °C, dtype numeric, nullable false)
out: -16 °C
